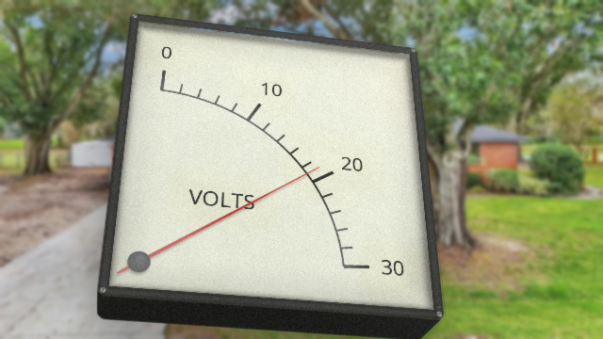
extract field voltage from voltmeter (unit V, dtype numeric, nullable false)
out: 19 V
